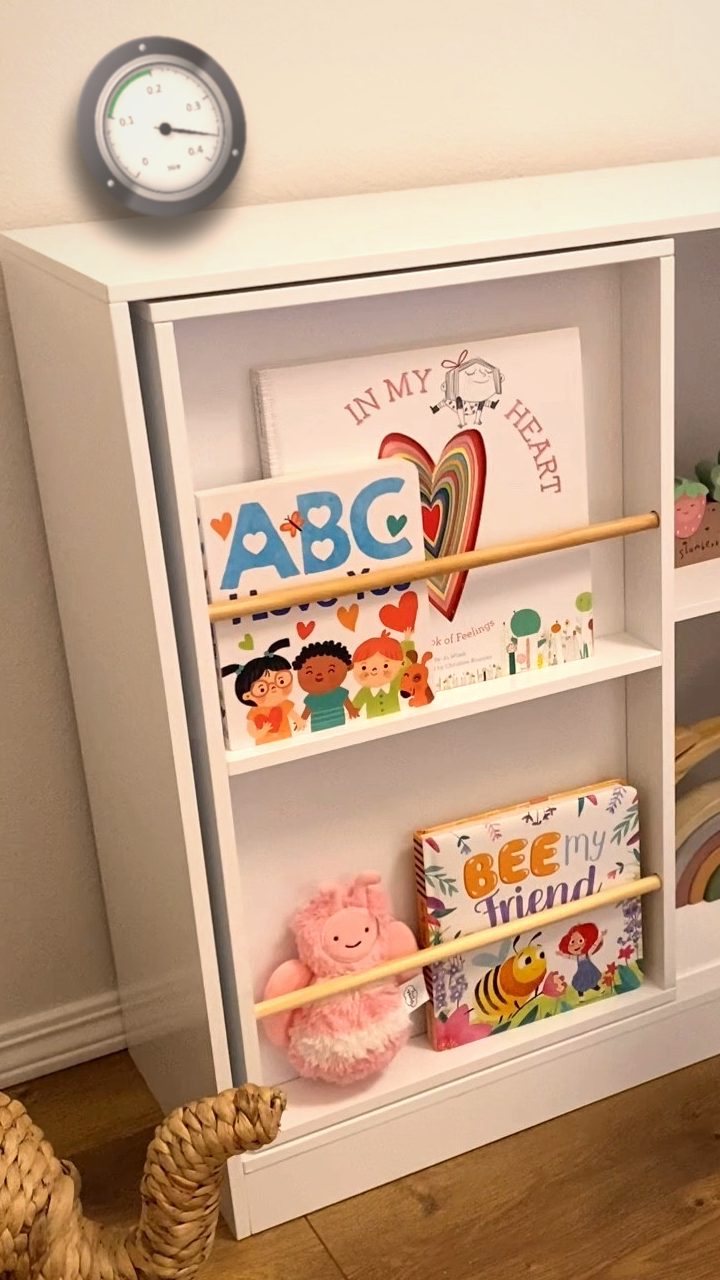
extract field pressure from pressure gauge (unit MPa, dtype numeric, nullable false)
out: 0.36 MPa
